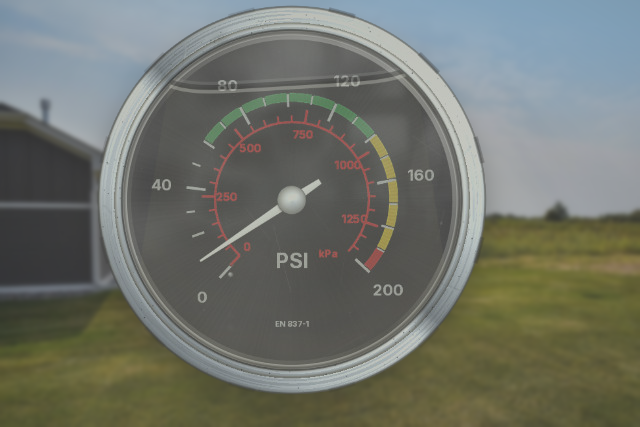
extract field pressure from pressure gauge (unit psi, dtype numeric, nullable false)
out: 10 psi
